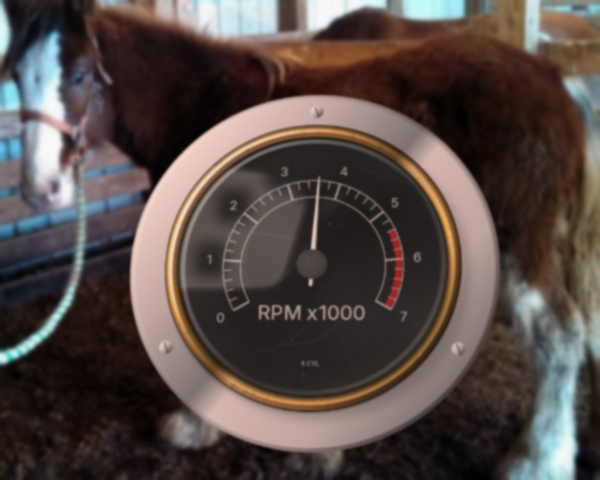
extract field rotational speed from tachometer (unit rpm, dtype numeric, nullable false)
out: 3600 rpm
